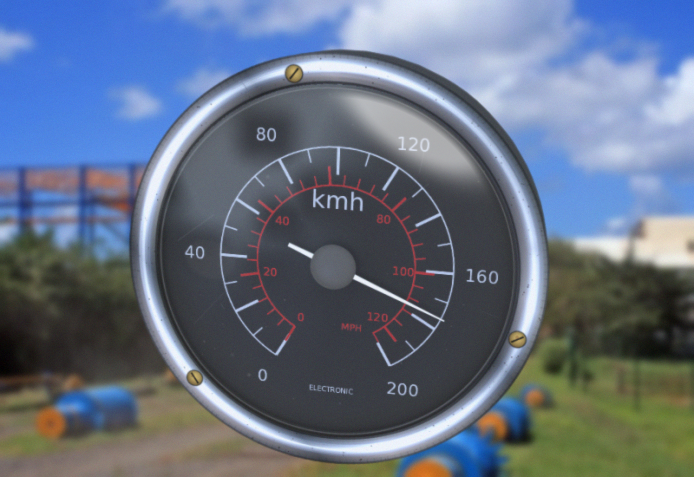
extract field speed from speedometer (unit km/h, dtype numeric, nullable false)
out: 175 km/h
